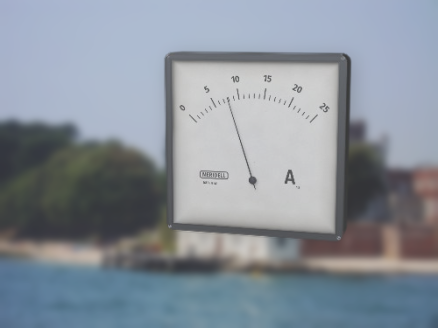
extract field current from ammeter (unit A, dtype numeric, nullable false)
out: 8 A
